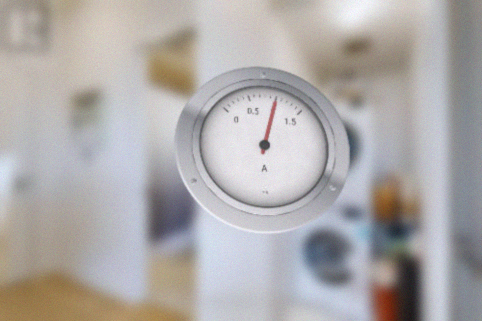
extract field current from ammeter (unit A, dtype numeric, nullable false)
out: 1 A
